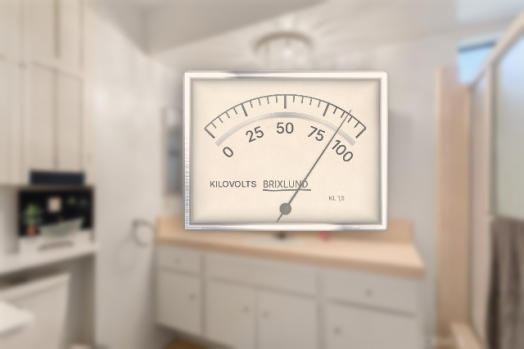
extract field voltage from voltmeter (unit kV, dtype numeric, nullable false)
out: 87.5 kV
